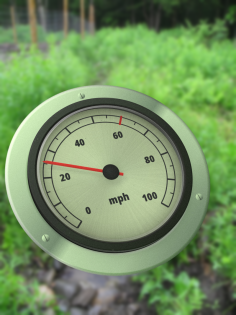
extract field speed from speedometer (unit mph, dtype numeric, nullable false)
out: 25 mph
